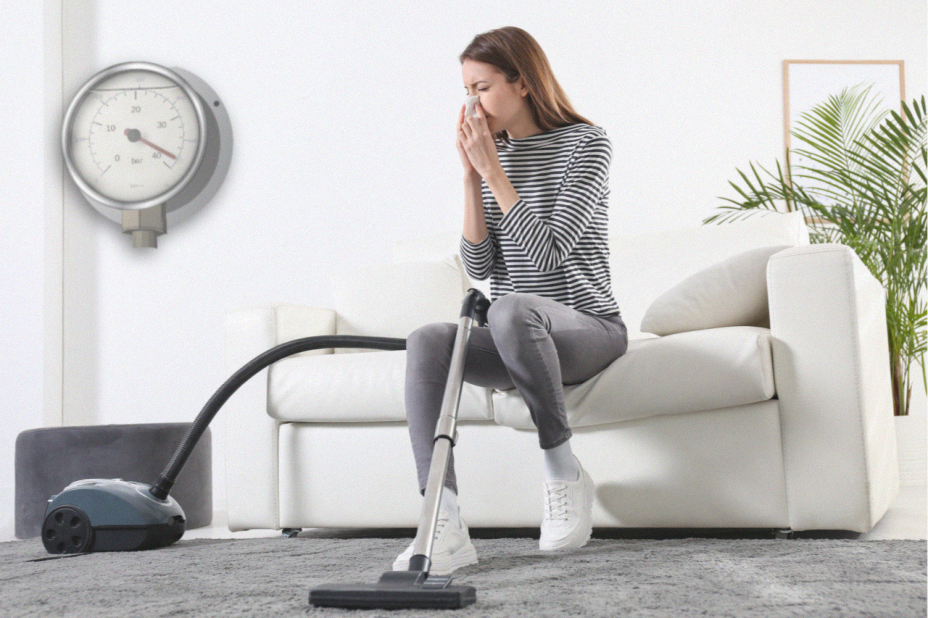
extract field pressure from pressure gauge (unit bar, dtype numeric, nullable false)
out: 38 bar
